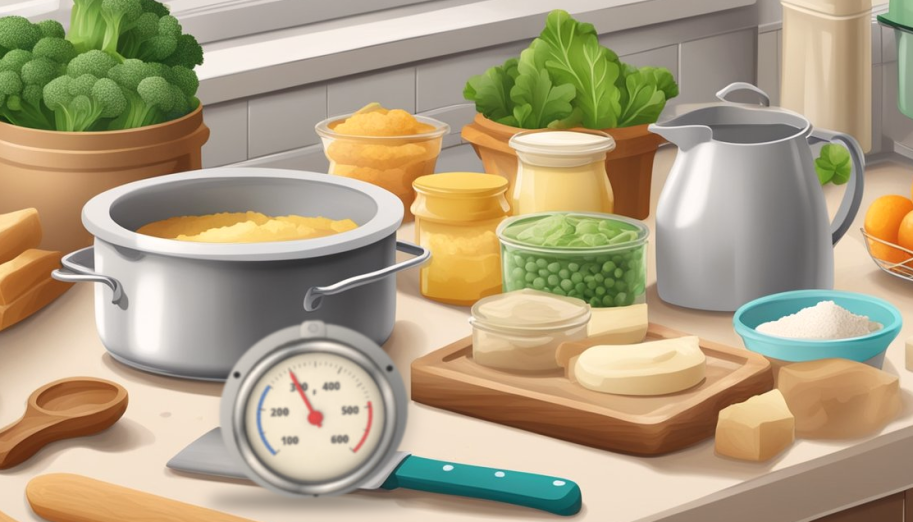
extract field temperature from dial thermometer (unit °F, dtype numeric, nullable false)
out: 300 °F
